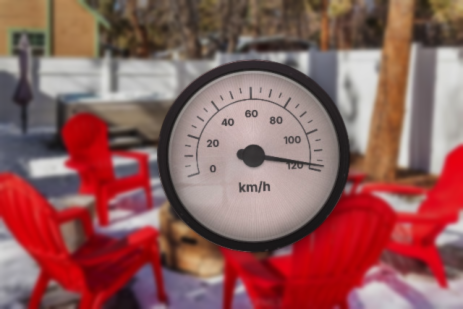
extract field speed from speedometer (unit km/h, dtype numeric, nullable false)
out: 117.5 km/h
